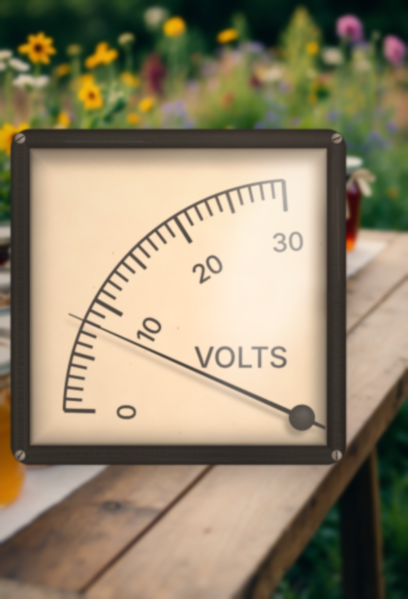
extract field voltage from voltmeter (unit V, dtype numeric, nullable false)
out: 8 V
